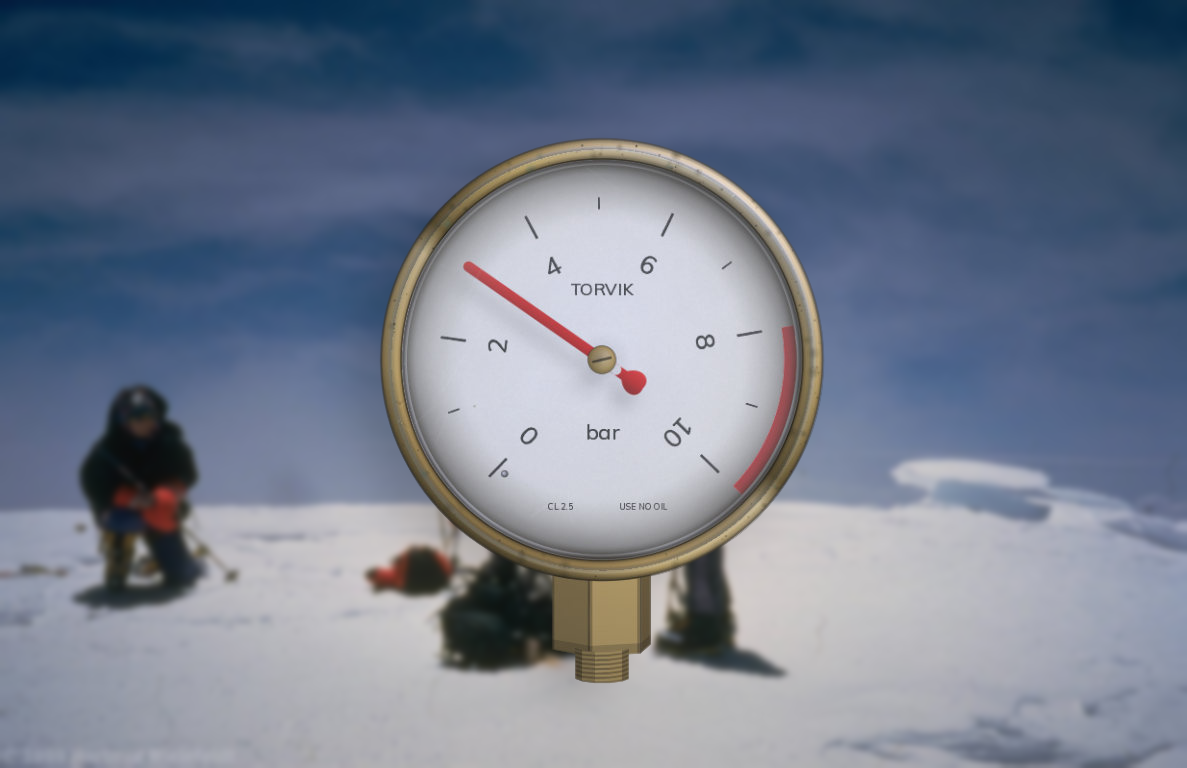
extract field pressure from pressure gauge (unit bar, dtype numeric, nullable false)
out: 3 bar
